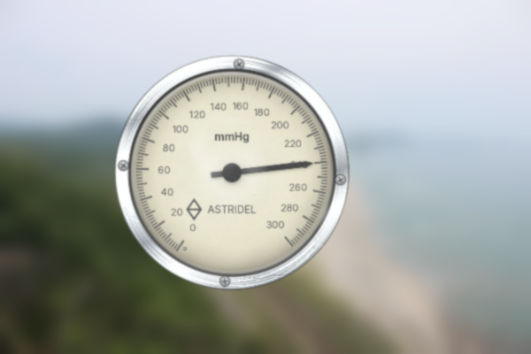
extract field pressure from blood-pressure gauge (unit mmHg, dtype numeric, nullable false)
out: 240 mmHg
